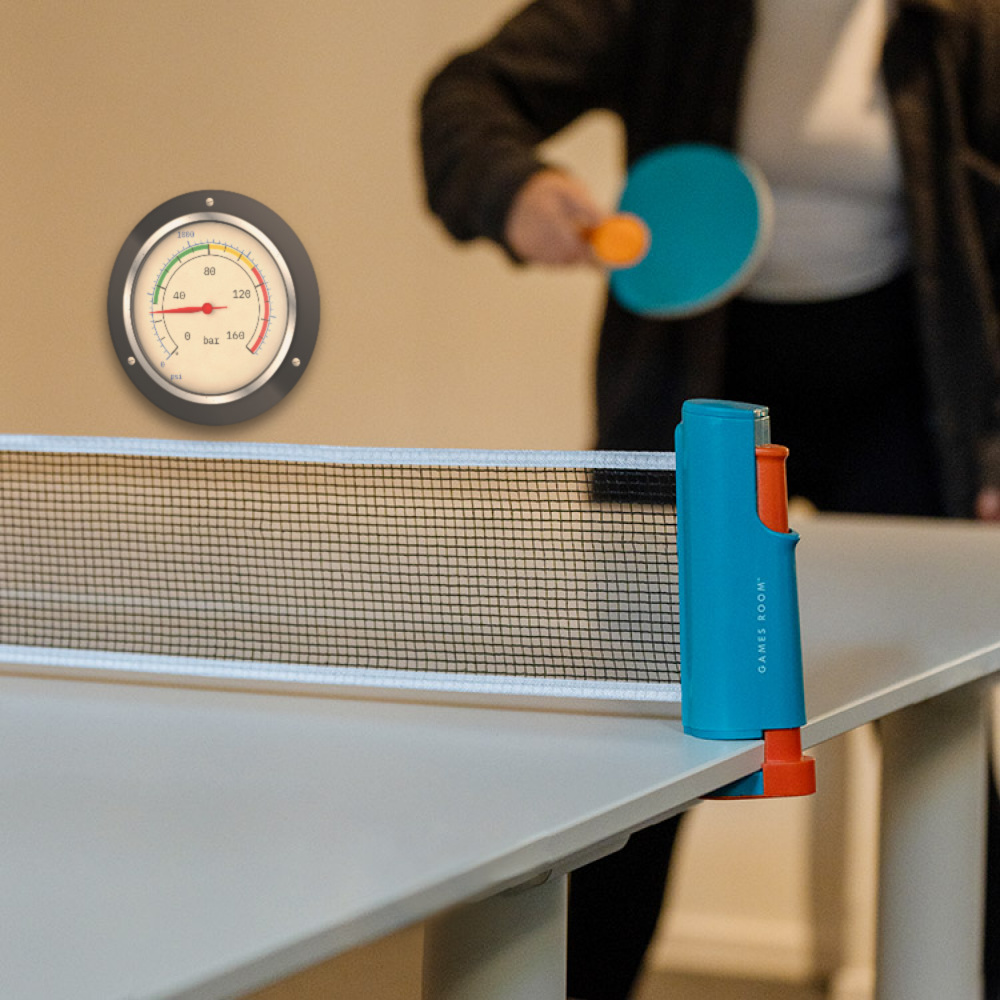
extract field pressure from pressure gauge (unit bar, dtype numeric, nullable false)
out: 25 bar
